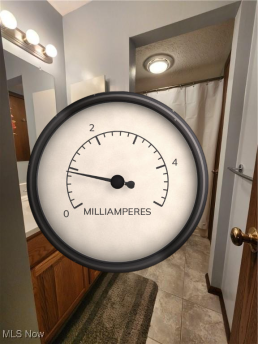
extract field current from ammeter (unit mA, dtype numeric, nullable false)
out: 0.9 mA
